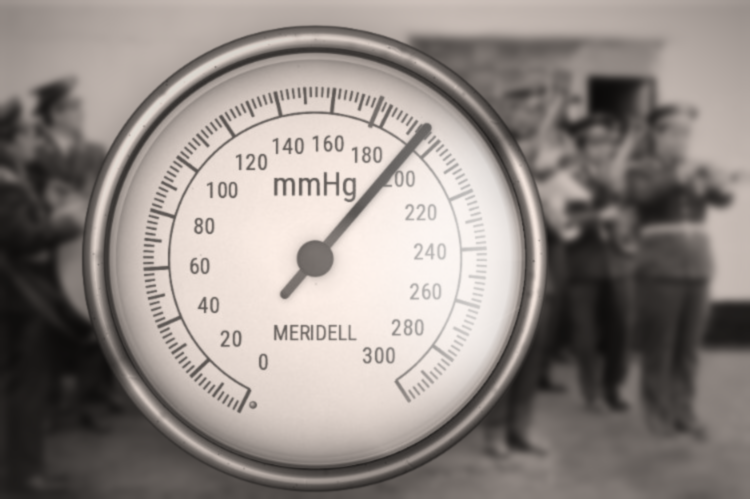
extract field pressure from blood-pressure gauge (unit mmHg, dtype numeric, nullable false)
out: 194 mmHg
